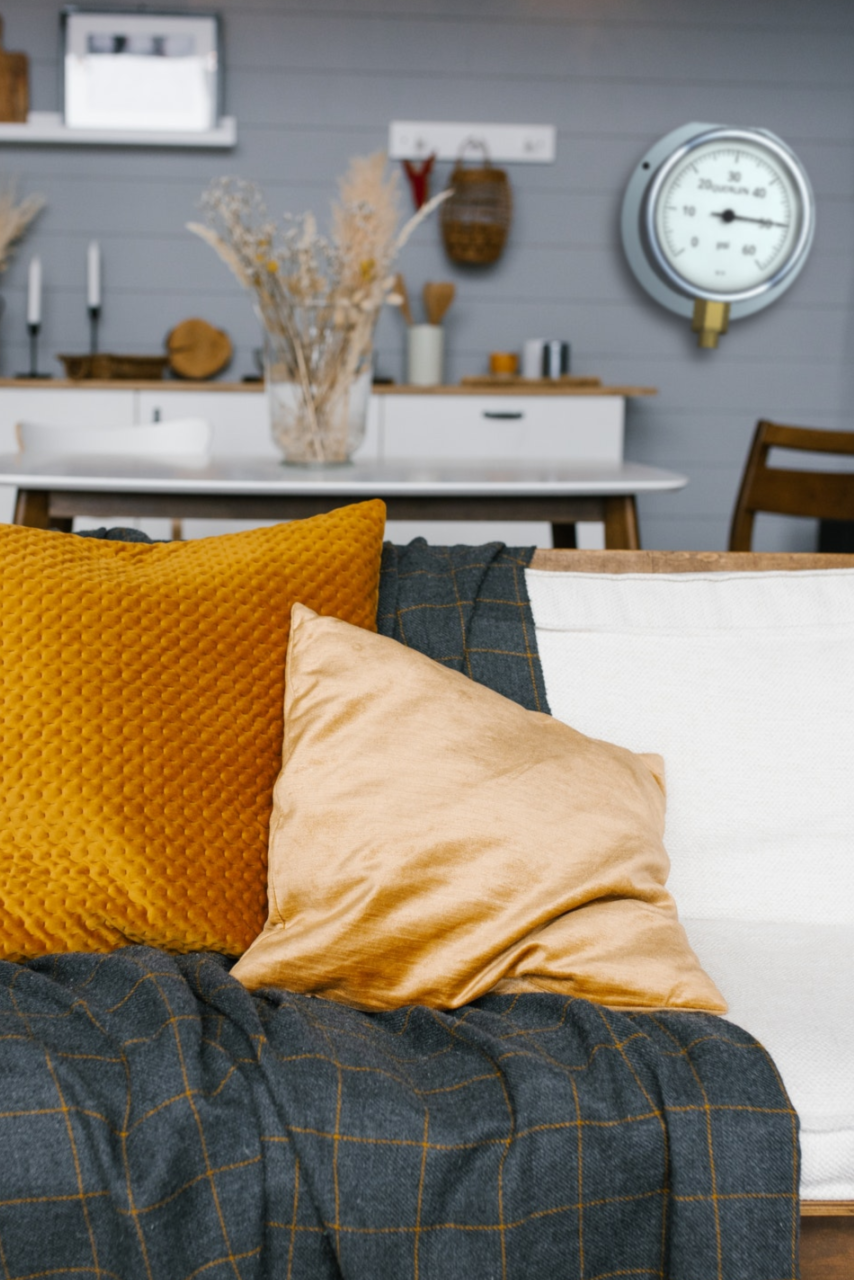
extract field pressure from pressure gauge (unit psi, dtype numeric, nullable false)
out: 50 psi
